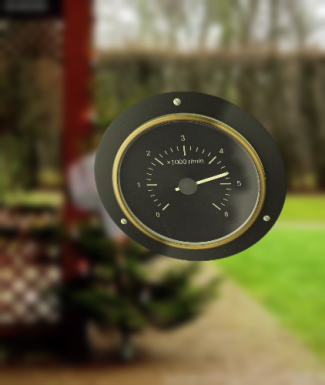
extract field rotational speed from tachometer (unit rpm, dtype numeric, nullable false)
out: 4600 rpm
